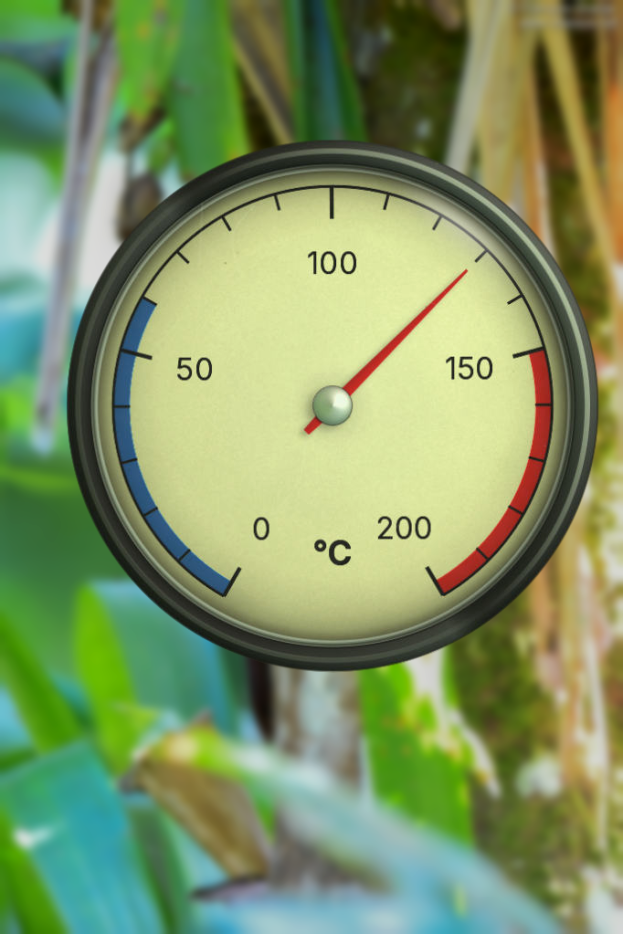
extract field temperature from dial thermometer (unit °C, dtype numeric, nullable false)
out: 130 °C
